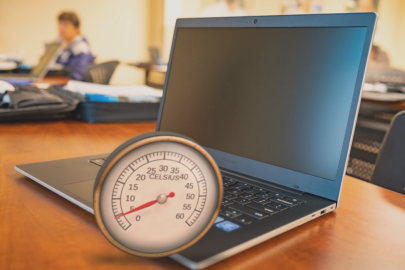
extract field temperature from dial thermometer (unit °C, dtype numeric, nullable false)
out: 5 °C
